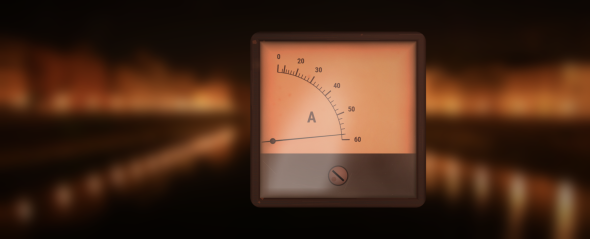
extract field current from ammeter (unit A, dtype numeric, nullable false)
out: 58 A
